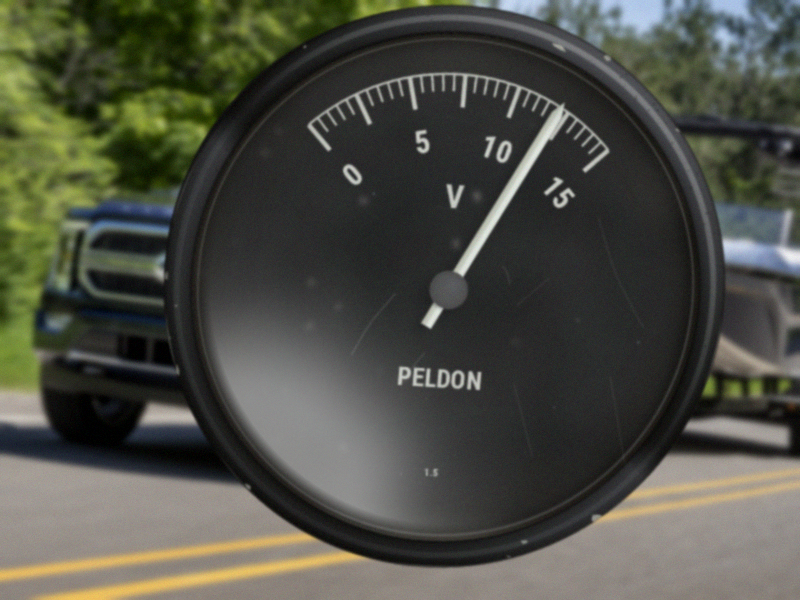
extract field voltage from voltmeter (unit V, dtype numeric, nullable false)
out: 12 V
